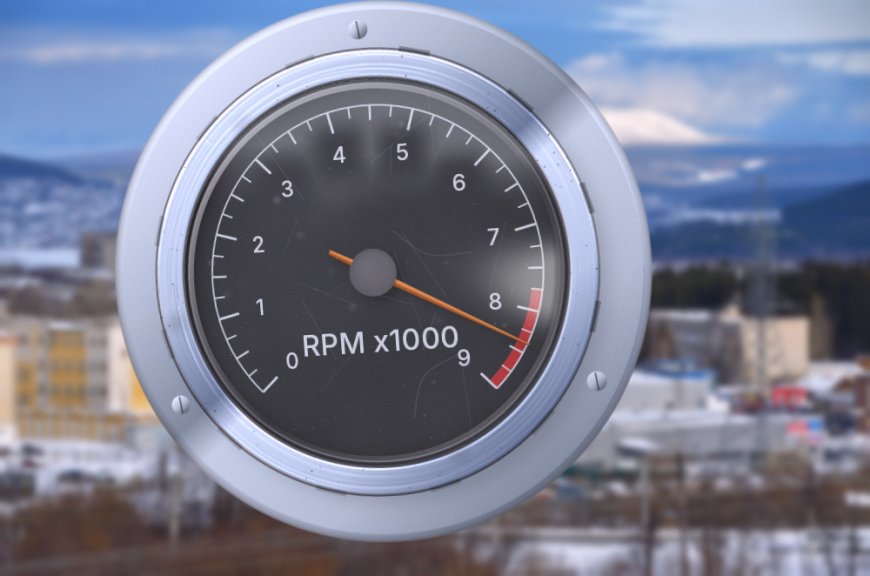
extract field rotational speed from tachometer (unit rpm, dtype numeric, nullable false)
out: 8375 rpm
